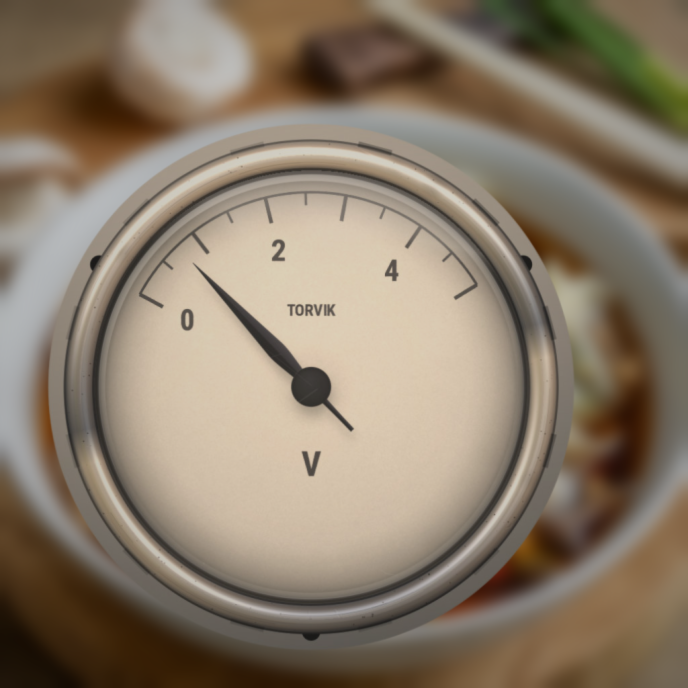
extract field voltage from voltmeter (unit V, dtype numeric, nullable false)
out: 0.75 V
